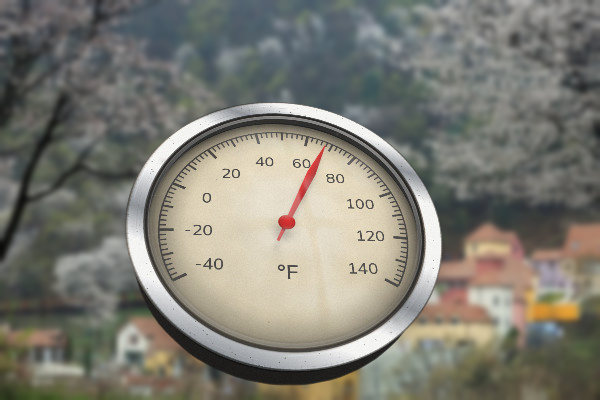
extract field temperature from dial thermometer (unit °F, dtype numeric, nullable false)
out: 68 °F
